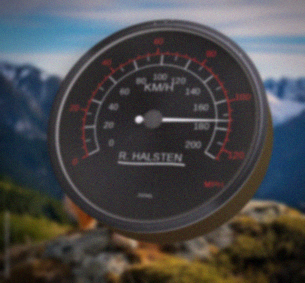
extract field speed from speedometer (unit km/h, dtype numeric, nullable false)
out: 175 km/h
